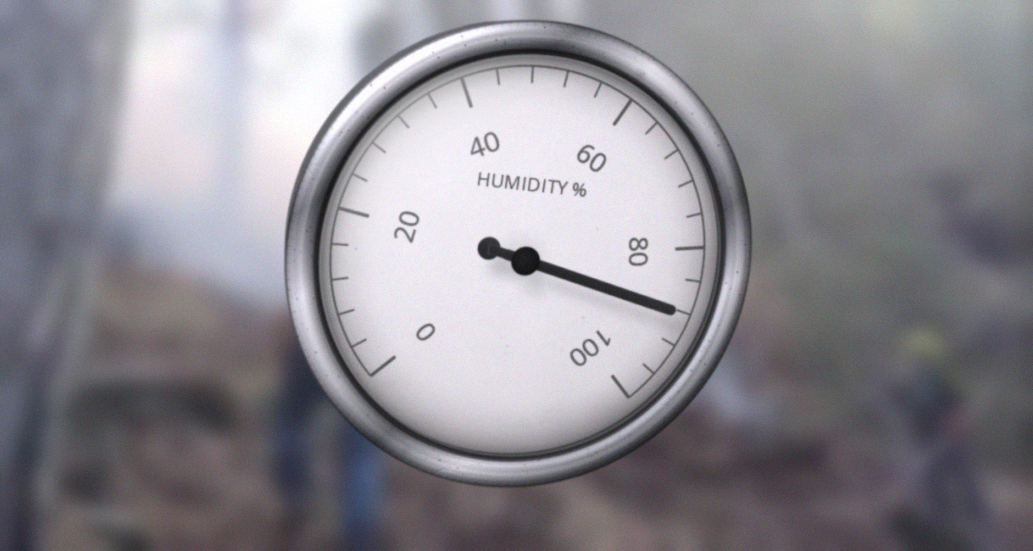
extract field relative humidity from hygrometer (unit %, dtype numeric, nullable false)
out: 88 %
